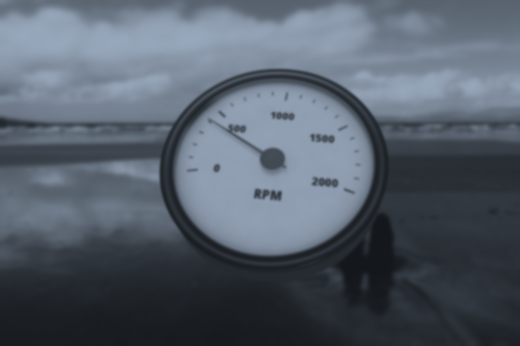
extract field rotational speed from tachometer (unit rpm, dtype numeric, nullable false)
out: 400 rpm
